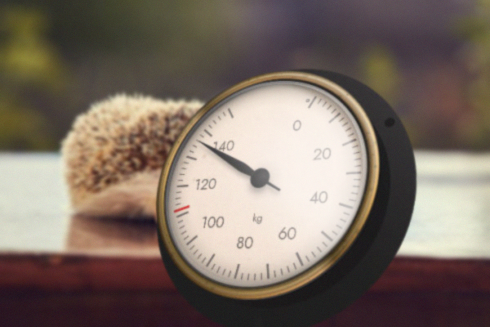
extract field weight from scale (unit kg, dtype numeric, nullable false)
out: 136 kg
